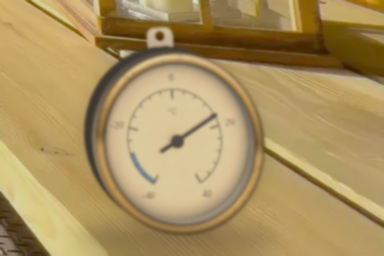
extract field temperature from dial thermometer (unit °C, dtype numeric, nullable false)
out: 16 °C
